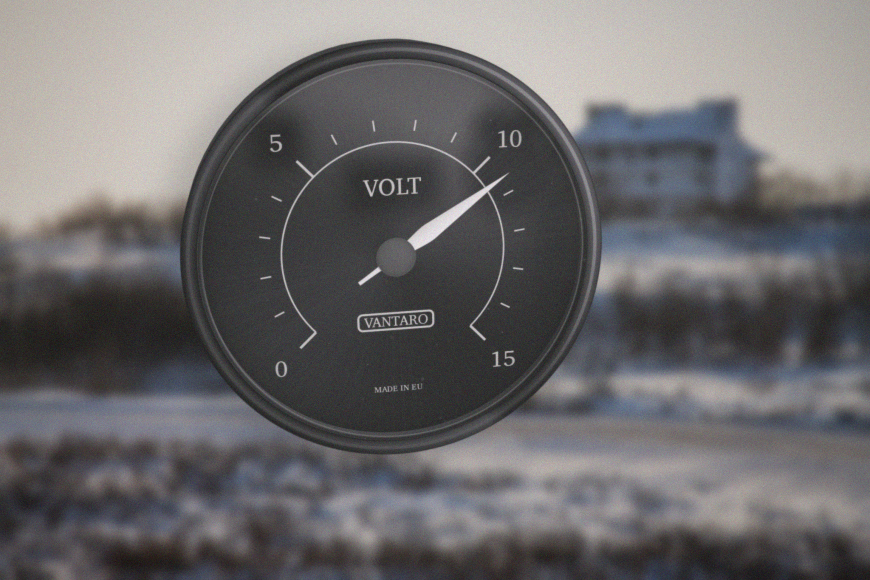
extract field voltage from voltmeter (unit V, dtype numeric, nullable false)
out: 10.5 V
